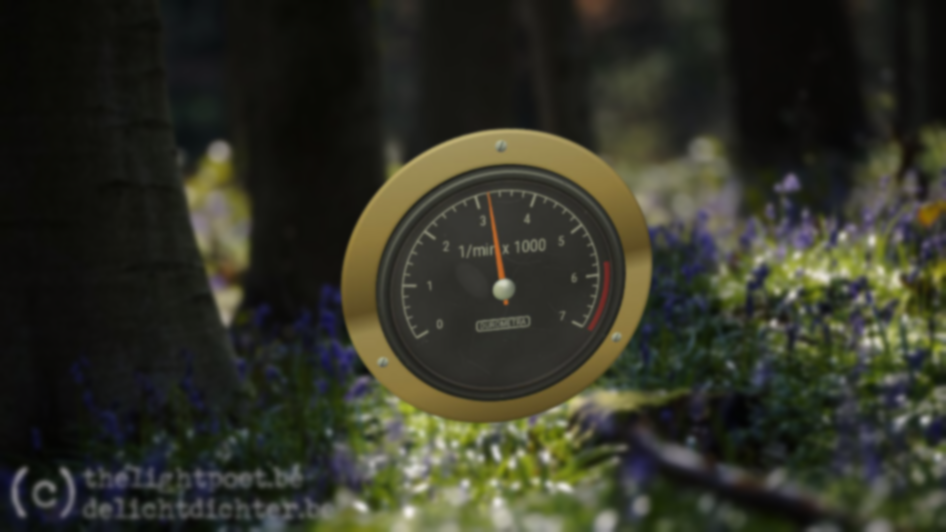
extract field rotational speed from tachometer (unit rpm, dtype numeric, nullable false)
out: 3200 rpm
